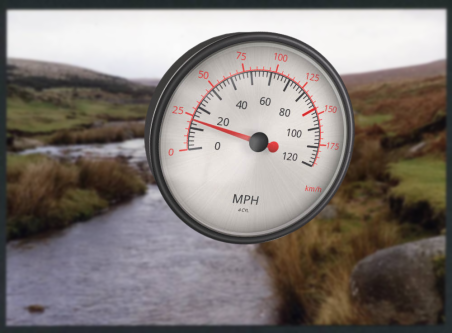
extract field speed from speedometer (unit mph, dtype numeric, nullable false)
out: 14 mph
